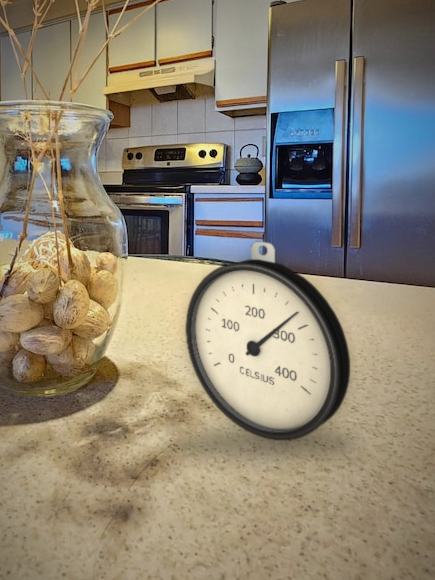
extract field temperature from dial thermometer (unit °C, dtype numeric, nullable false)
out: 280 °C
